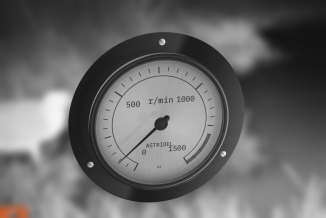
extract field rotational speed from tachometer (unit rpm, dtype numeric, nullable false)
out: 100 rpm
